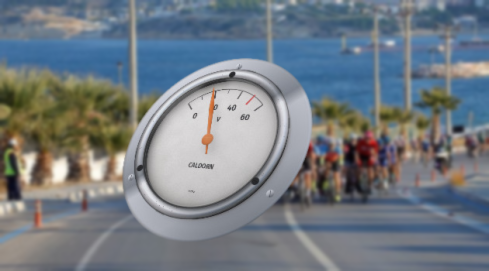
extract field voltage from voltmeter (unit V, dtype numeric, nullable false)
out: 20 V
